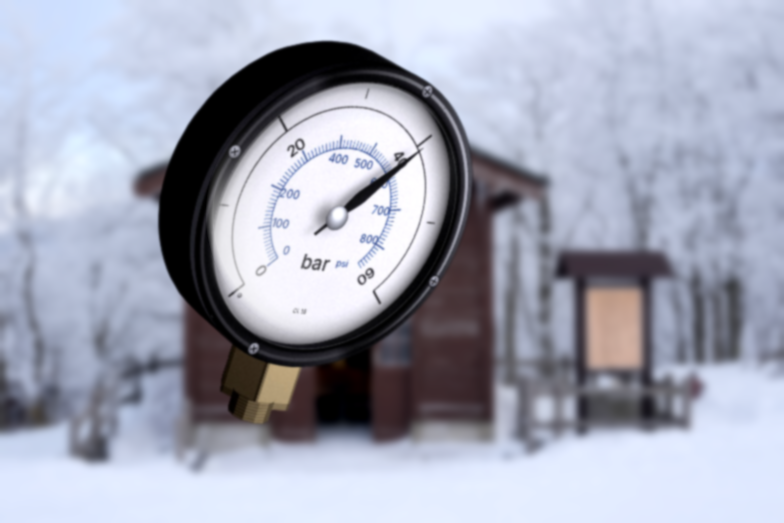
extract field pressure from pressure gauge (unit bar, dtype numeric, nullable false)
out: 40 bar
